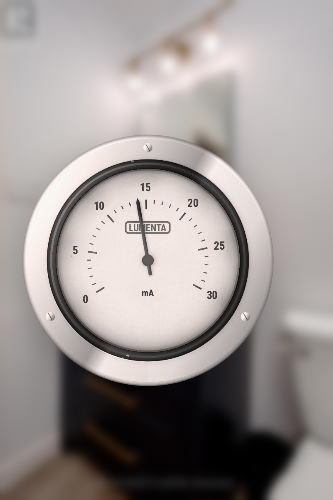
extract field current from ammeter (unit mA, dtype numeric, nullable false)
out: 14 mA
